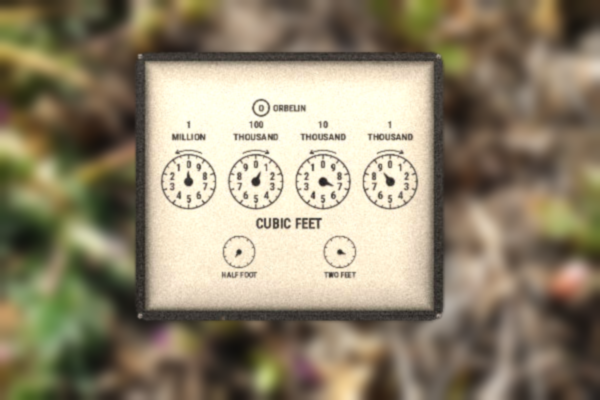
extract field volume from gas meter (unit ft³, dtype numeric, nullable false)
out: 6900 ft³
